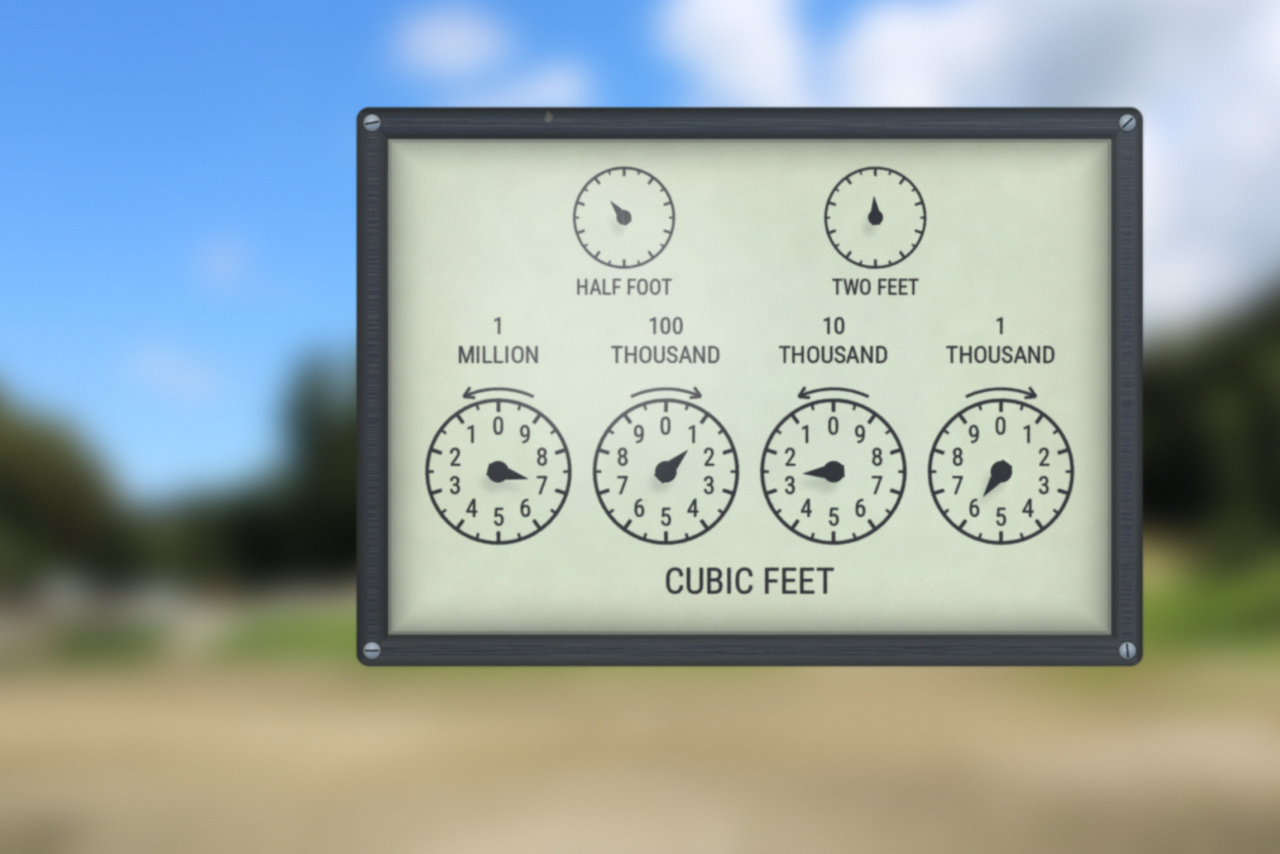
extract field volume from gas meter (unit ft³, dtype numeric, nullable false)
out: 712600 ft³
